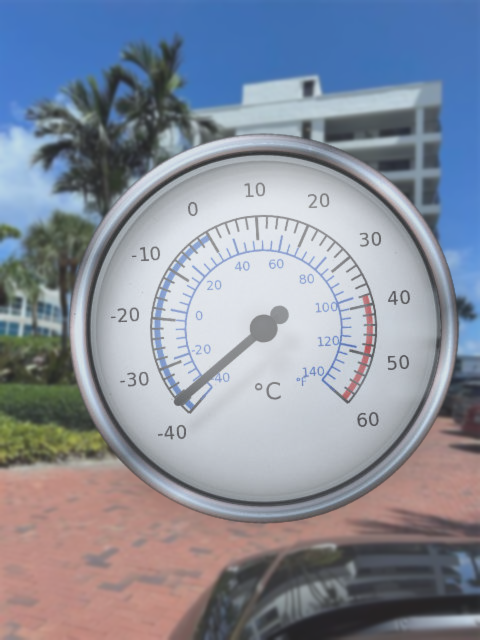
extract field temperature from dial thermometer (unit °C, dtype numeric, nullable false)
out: -37 °C
